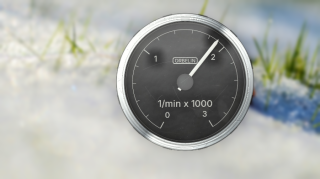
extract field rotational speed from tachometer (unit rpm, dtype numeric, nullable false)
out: 1900 rpm
